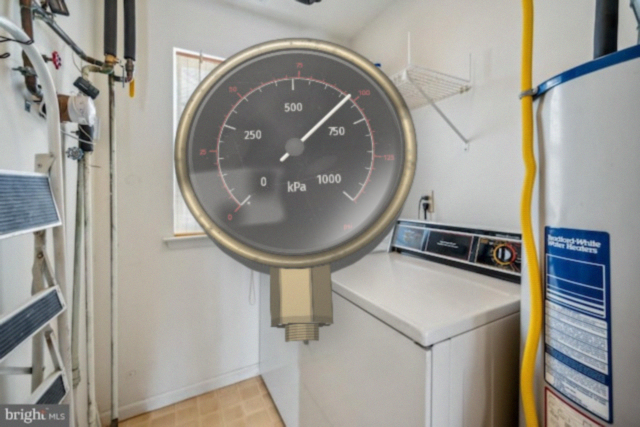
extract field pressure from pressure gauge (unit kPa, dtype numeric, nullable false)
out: 675 kPa
